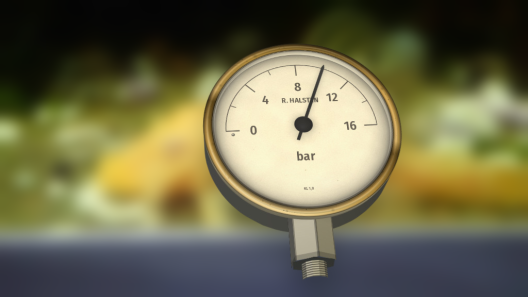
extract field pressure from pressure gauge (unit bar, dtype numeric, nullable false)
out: 10 bar
